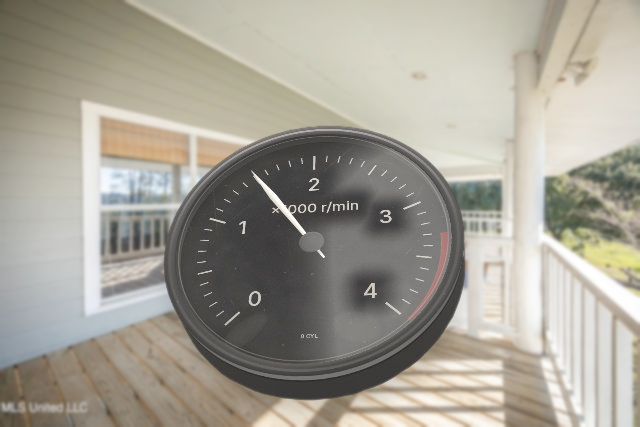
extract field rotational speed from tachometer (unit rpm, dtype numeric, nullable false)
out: 1500 rpm
